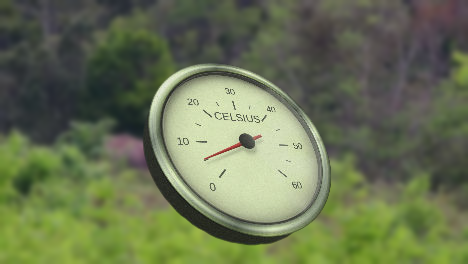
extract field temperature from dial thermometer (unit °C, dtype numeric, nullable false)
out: 5 °C
